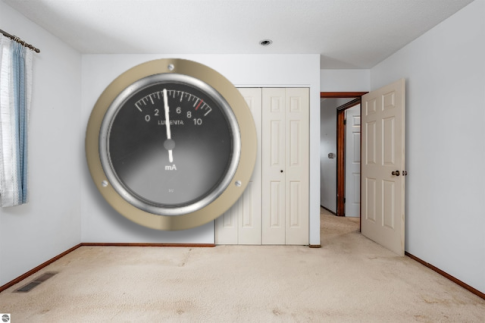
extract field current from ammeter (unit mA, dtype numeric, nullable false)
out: 4 mA
